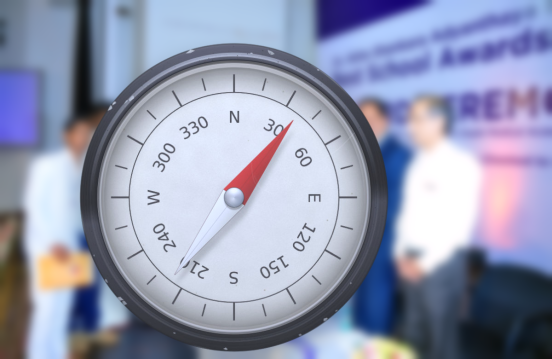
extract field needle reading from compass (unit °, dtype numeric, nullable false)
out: 37.5 °
